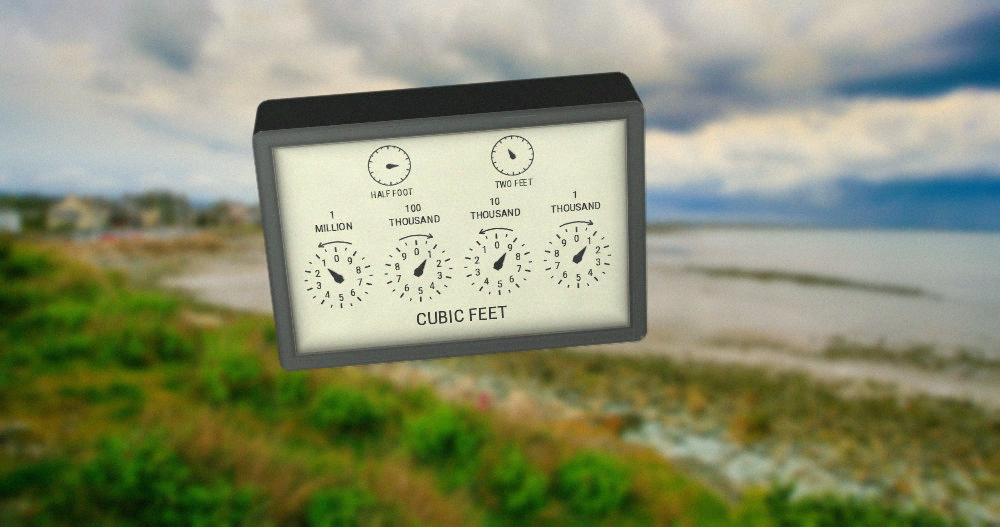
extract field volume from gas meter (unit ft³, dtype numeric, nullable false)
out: 109100 ft³
